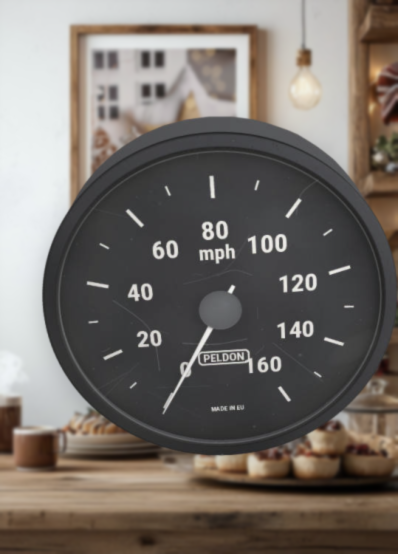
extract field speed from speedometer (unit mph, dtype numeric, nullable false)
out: 0 mph
